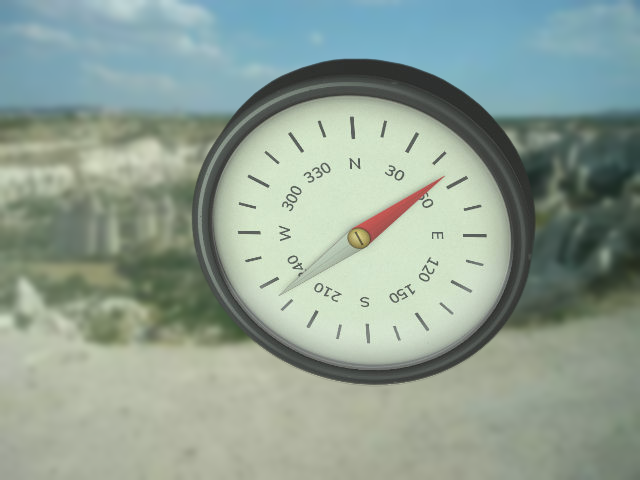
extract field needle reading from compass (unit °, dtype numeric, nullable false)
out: 52.5 °
